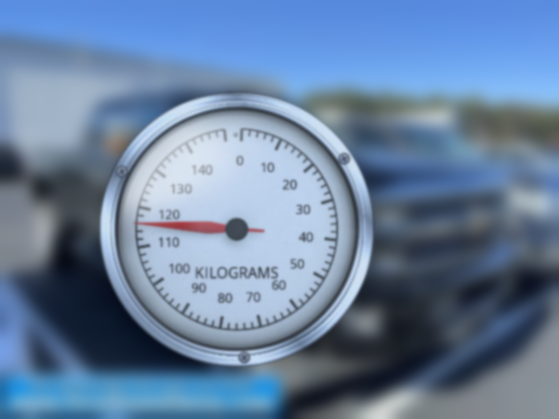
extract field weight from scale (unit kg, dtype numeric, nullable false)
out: 116 kg
